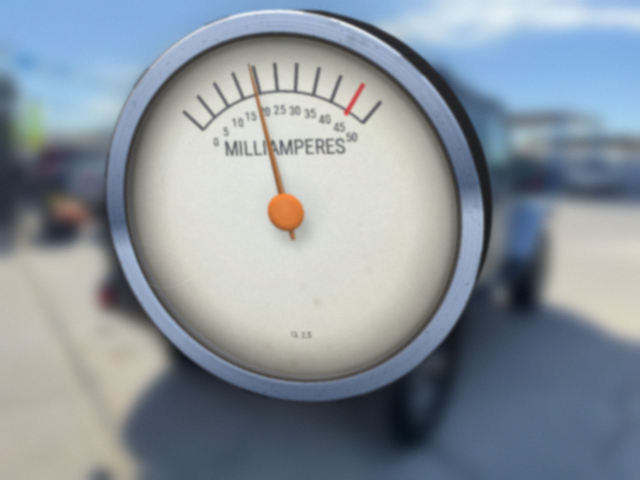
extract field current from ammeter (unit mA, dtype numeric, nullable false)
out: 20 mA
